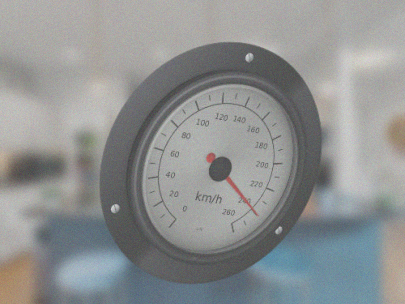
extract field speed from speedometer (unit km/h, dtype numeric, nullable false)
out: 240 km/h
